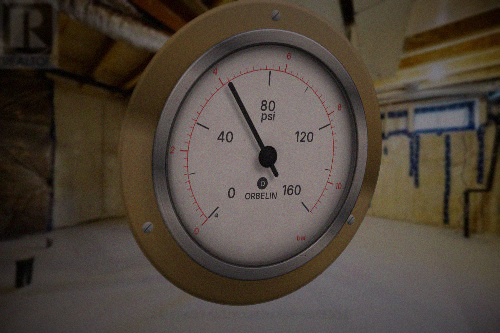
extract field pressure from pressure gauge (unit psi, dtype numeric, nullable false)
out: 60 psi
